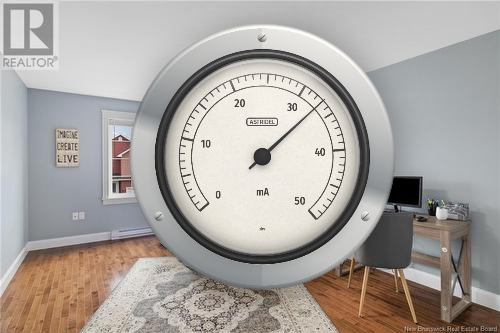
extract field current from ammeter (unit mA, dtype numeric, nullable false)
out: 33 mA
